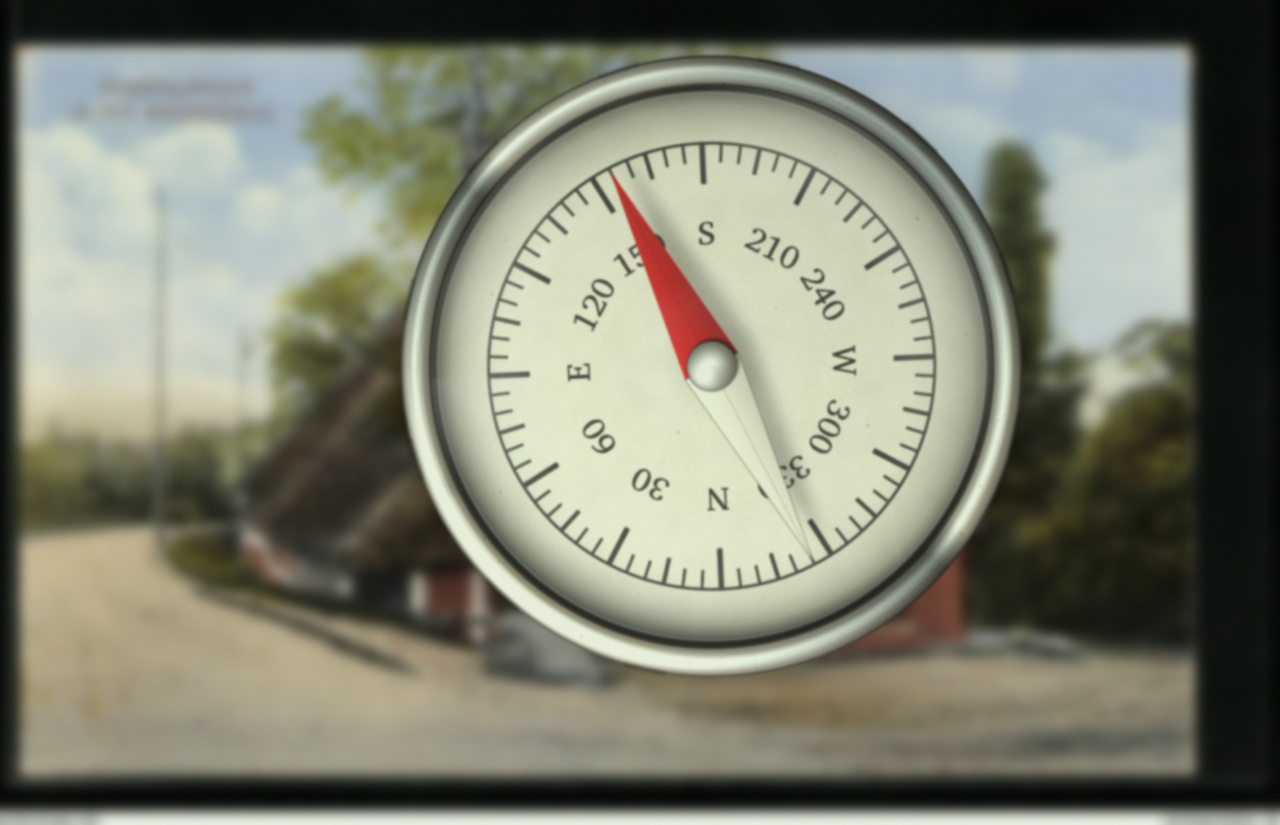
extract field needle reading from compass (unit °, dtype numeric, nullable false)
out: 155 °
